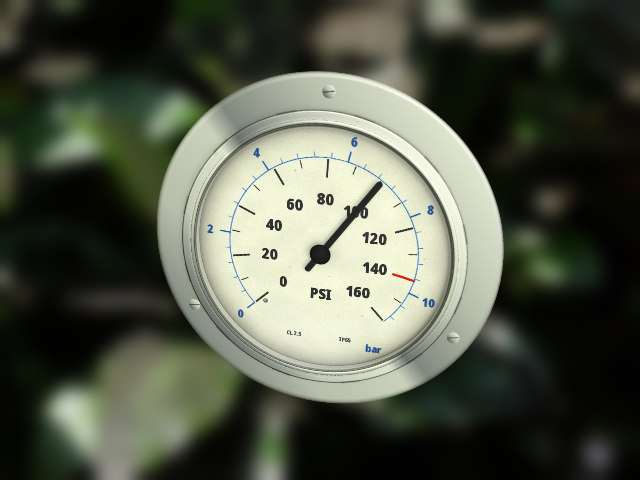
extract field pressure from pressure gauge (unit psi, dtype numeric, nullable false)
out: 100 psi
